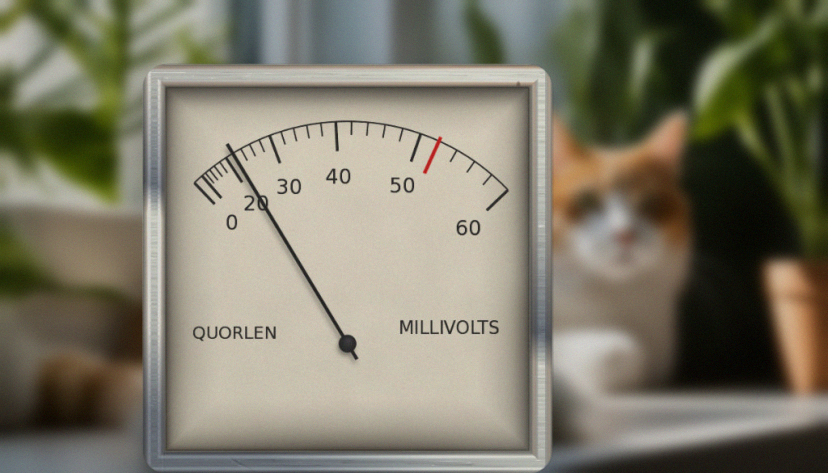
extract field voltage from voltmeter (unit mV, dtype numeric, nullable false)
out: 22 mV
